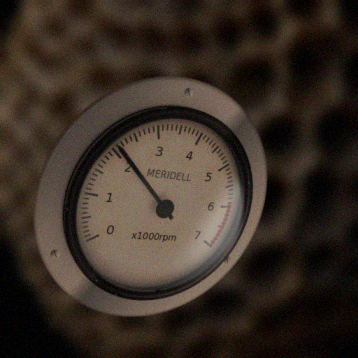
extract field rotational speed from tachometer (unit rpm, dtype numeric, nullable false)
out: 2100 rpm
